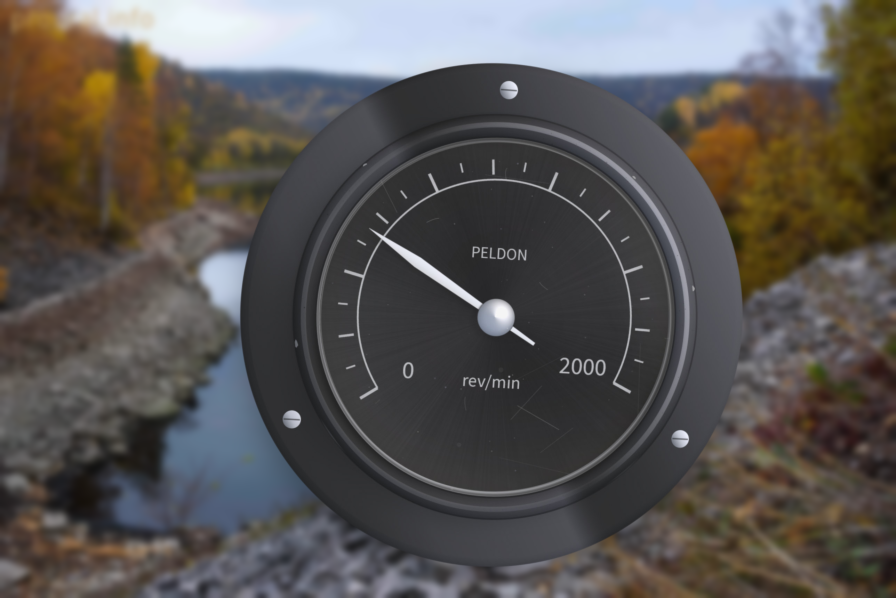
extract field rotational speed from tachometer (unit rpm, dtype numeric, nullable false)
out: 550 rpm
